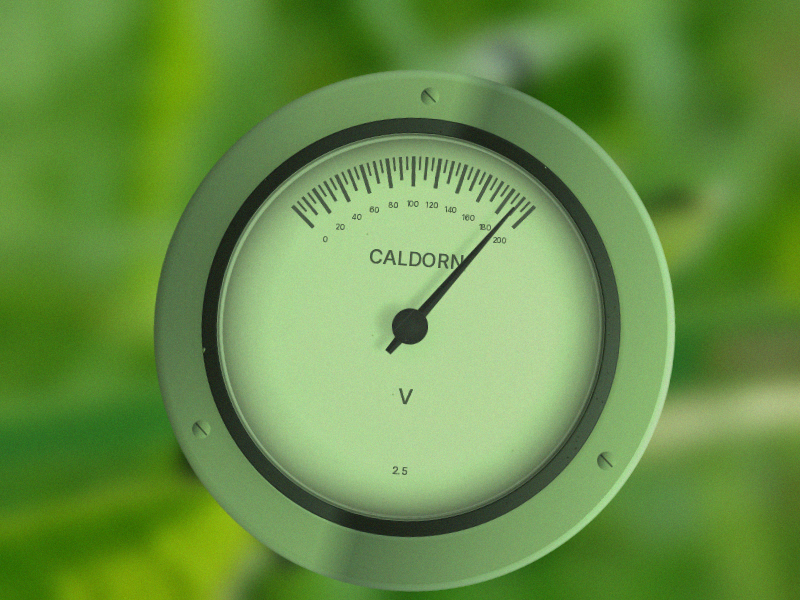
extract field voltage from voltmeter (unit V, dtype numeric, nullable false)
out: 190 V
